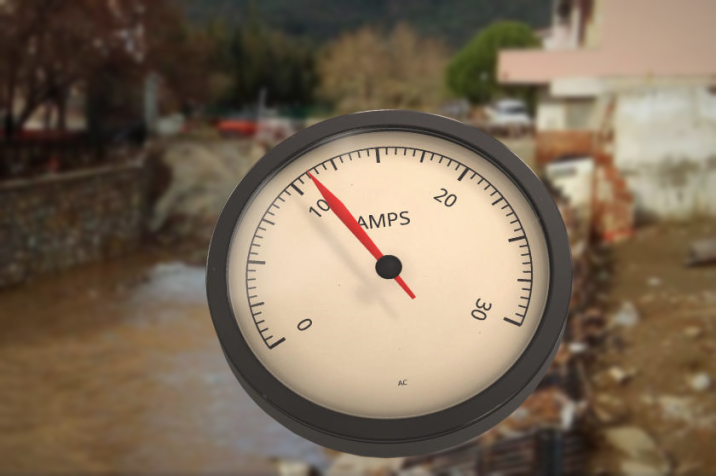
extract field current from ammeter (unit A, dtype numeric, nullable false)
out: 11 A
